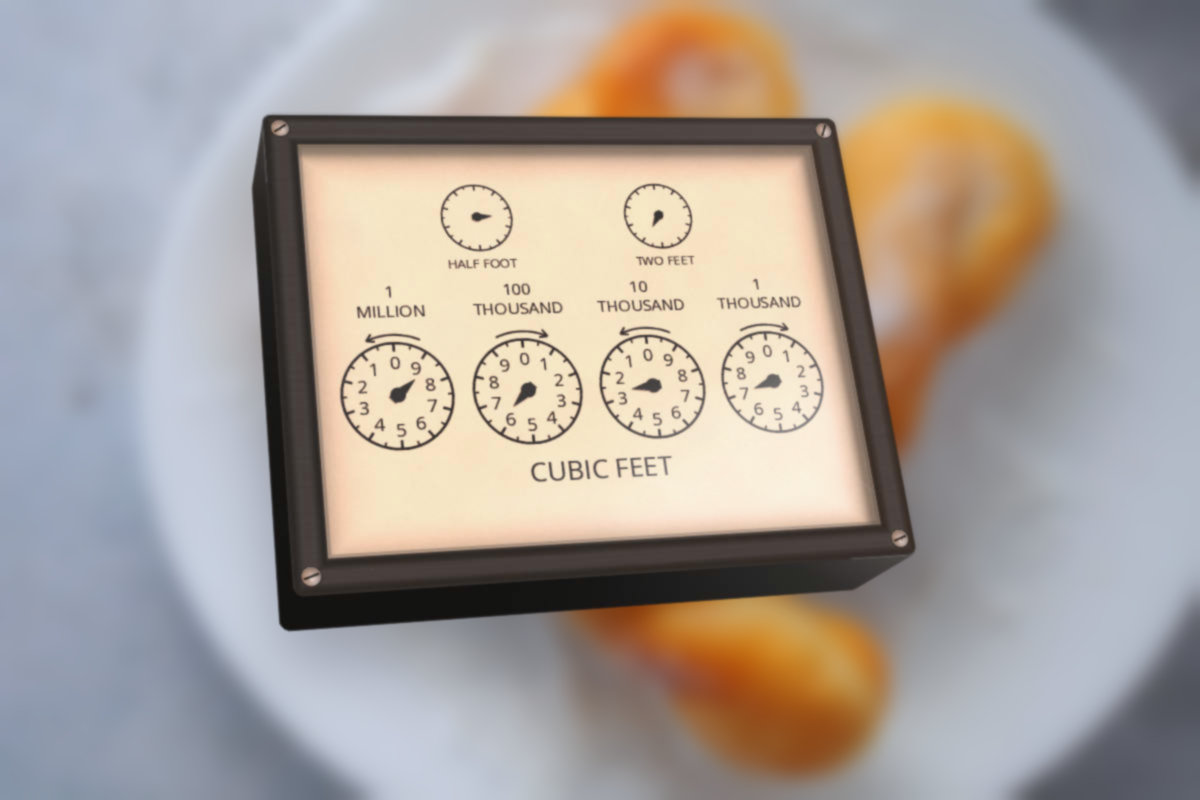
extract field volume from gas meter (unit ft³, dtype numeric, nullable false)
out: 862700 ft³
